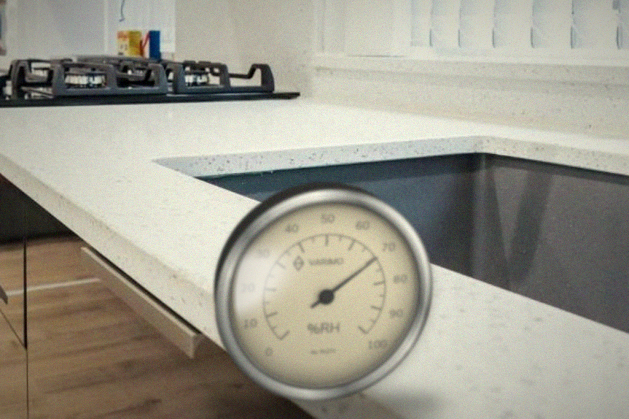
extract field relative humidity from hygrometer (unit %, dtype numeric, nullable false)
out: 70 %
